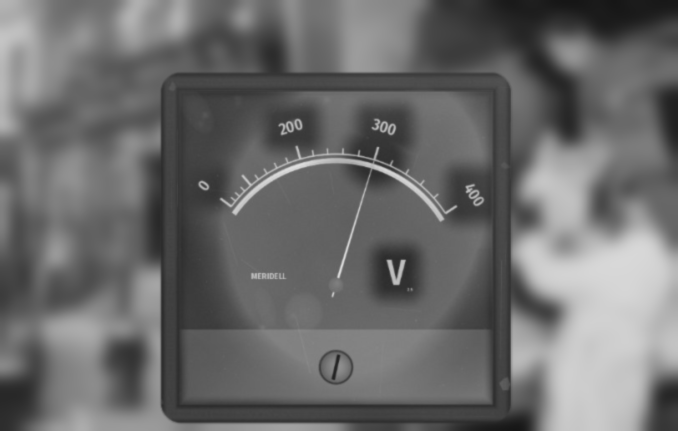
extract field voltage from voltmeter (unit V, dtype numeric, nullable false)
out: 300 V
